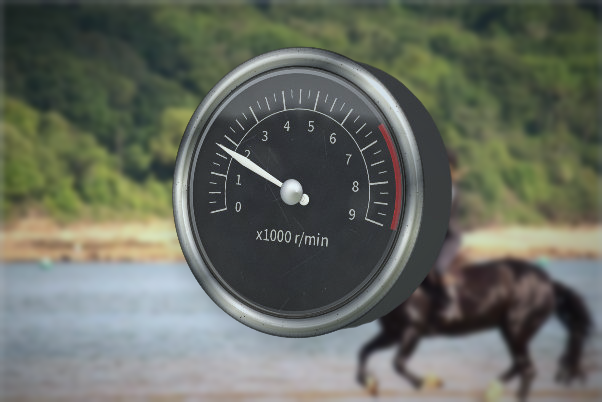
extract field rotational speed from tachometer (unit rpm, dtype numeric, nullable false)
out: 1750 rpm
